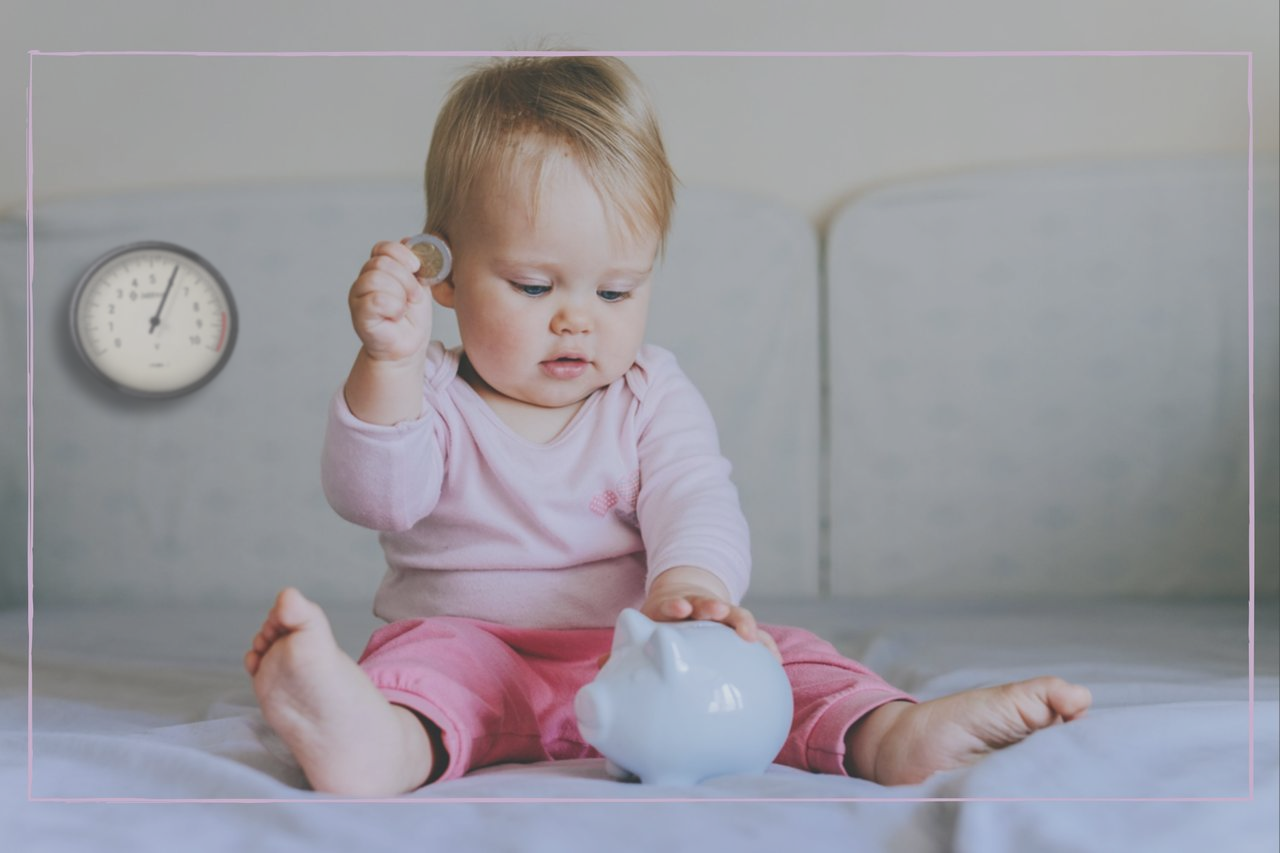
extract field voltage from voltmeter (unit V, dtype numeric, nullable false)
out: 6 V
